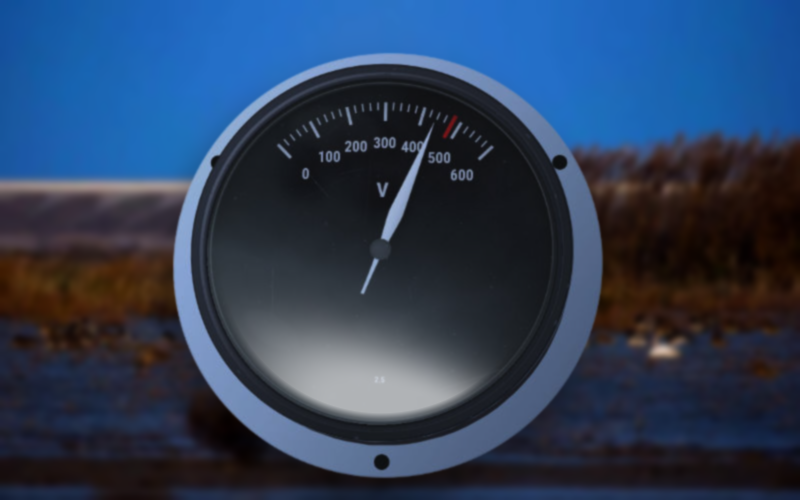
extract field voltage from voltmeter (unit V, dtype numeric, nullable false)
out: 440 V
